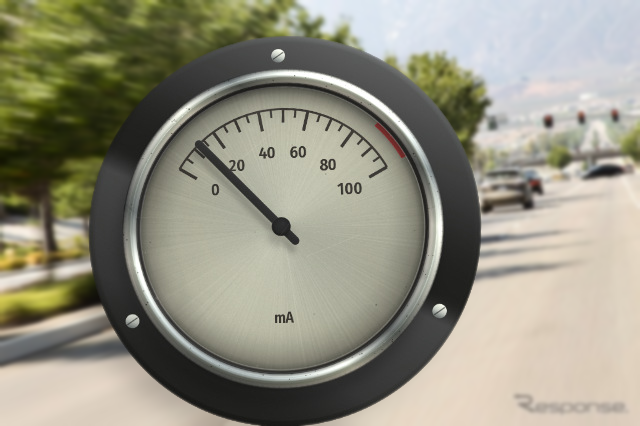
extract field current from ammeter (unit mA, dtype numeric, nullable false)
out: 12.5 mA
